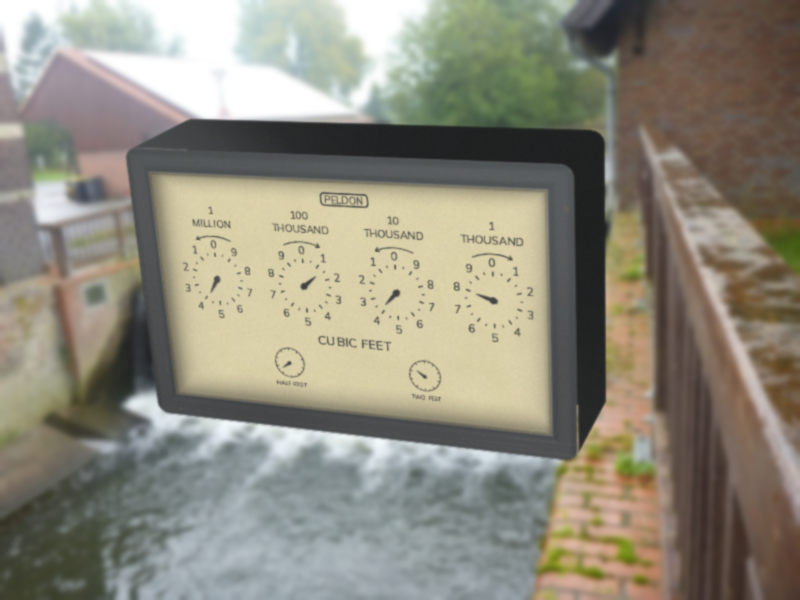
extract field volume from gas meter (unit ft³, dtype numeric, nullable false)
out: 413800 ft³
